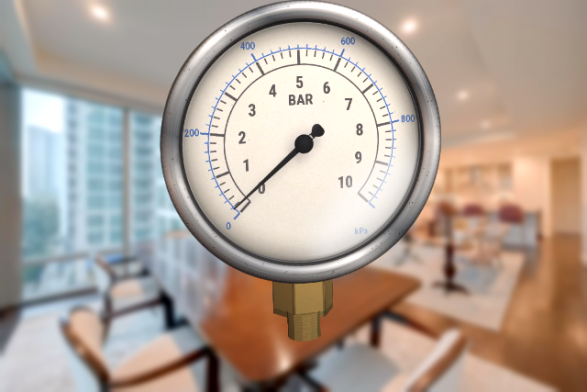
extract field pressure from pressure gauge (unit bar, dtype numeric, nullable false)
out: 0.2 bar
